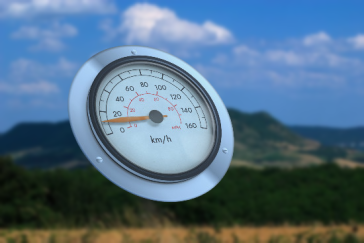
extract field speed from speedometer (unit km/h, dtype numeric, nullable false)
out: 10 km/h
